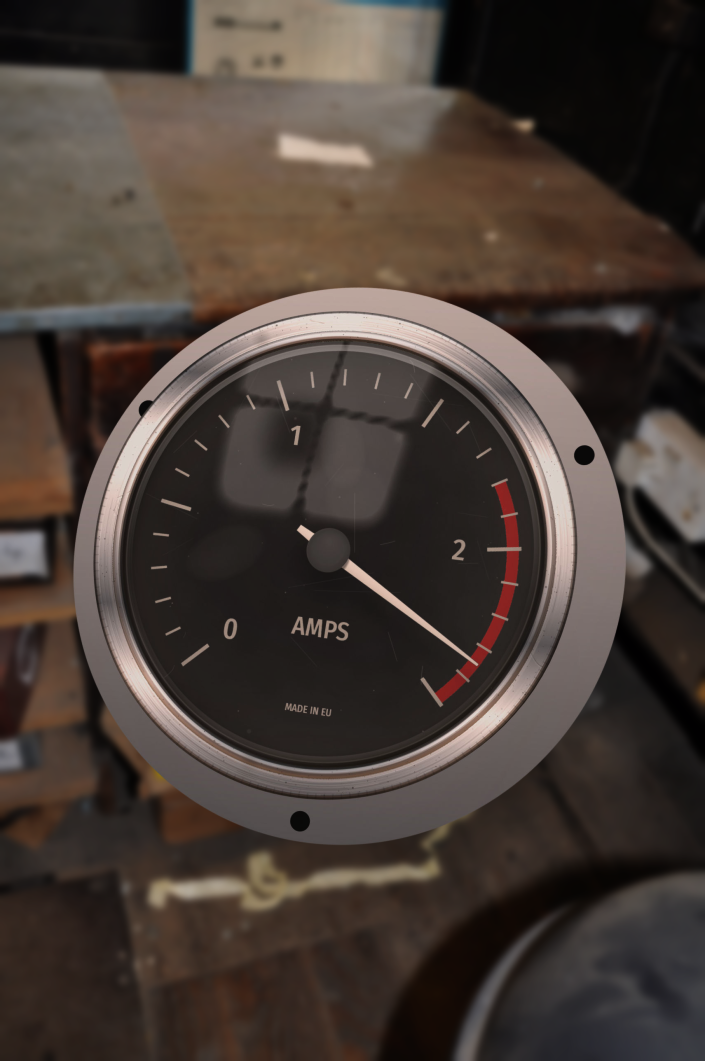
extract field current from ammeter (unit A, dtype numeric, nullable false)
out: 2.35 A
